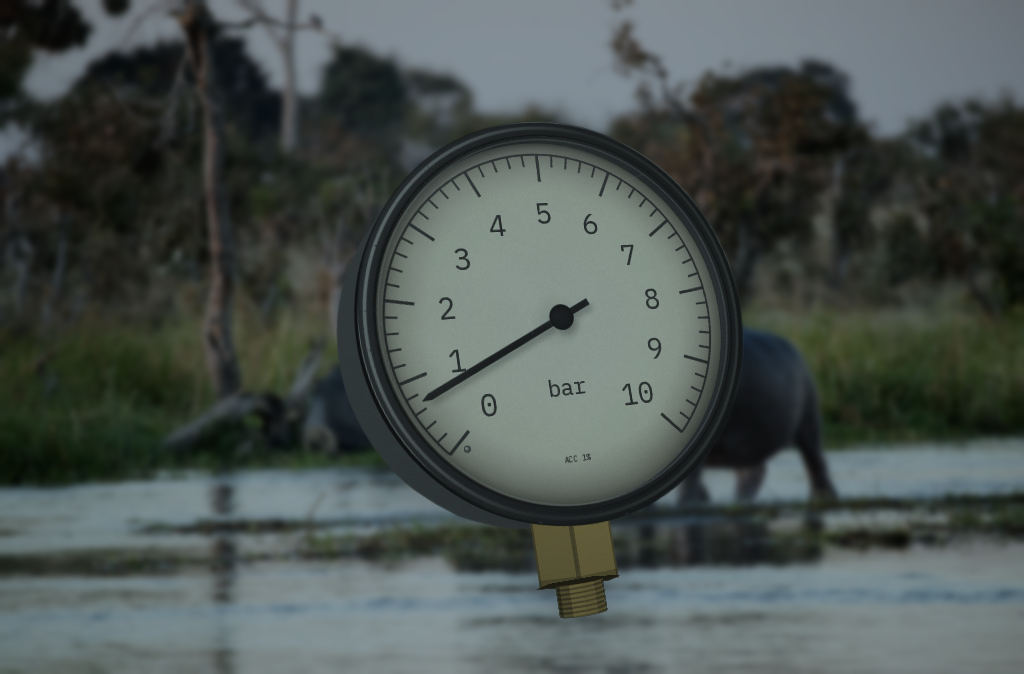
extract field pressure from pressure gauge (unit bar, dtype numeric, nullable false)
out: 0.7 bar
